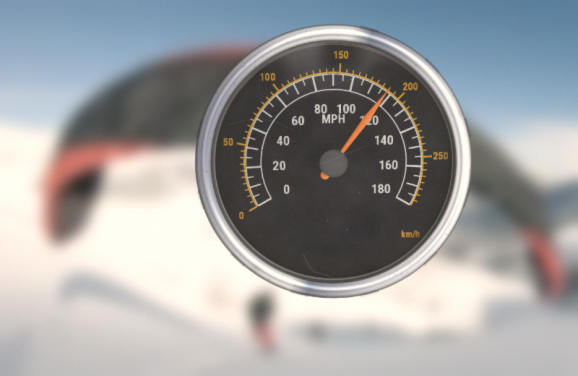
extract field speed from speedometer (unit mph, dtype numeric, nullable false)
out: 117.5 mph
